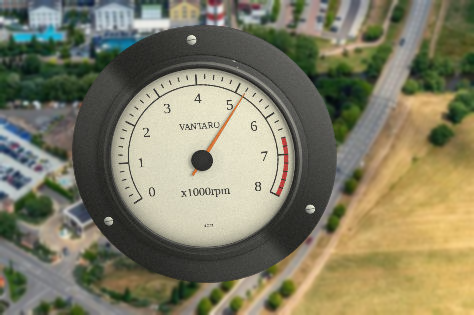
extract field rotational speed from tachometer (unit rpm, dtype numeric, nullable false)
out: 5200 rpm
